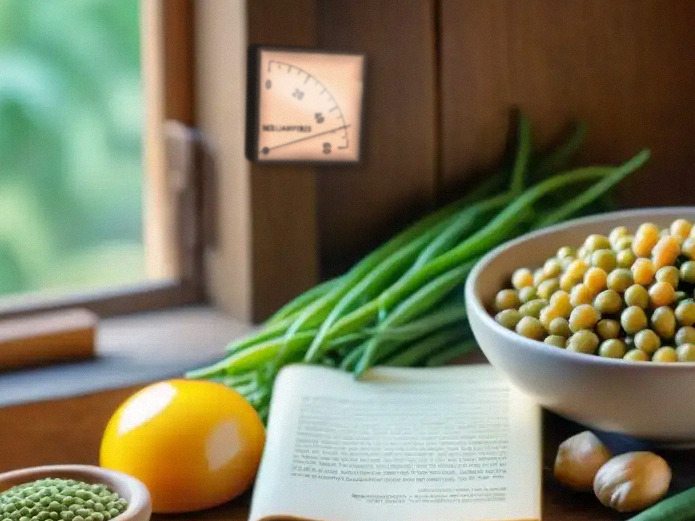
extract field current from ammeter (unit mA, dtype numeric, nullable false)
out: 50 mA
